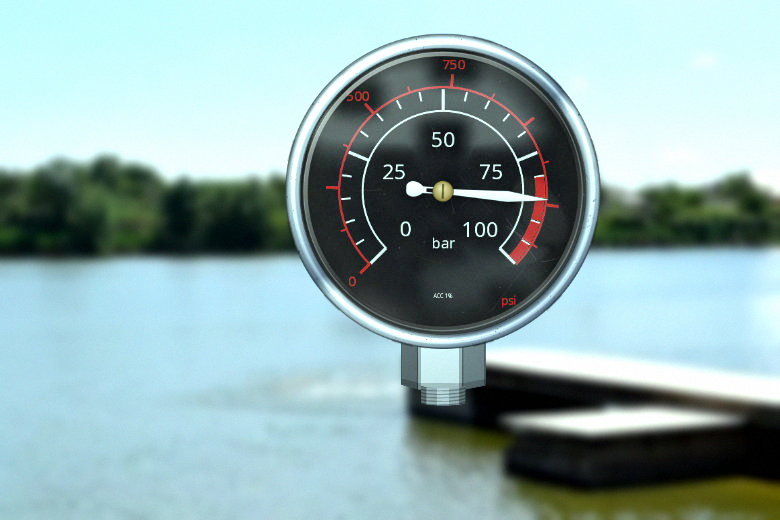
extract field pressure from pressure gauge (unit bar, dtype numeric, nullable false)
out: 85 bar
